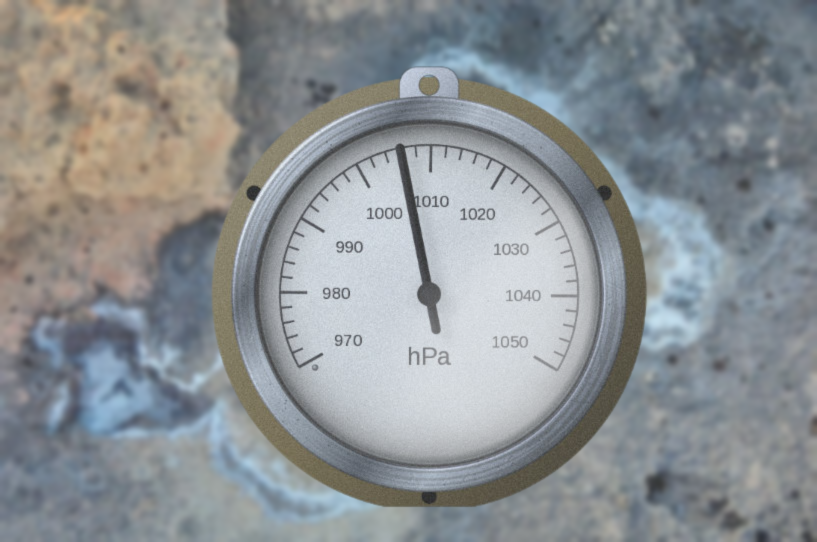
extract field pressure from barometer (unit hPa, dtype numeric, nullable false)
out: 1006 hPa
